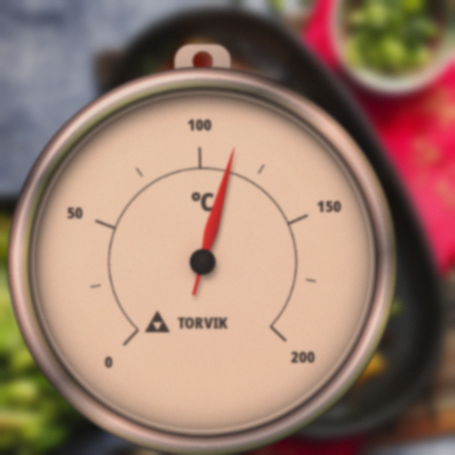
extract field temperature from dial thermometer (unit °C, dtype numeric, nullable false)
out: 112.5 °C
